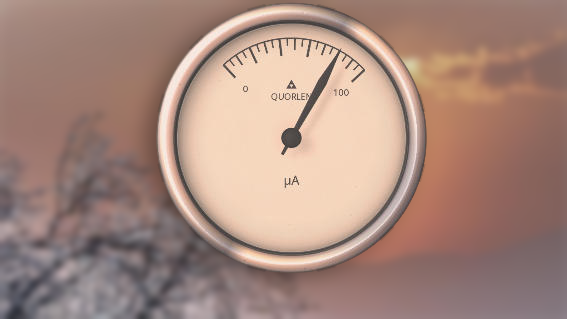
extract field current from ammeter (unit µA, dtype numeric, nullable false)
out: 80 µA
